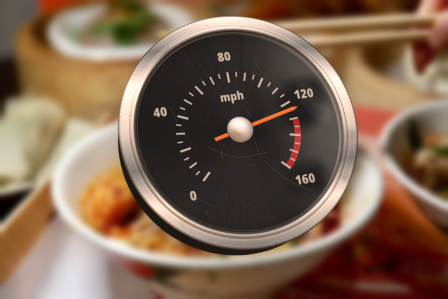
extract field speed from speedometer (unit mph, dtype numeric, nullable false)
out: 125 mph
